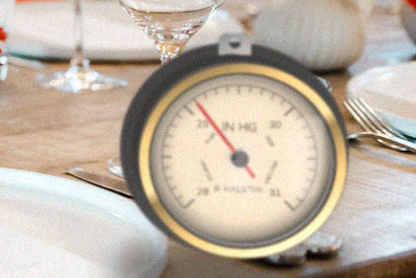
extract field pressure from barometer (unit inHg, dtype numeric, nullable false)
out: 29.1 inHg
